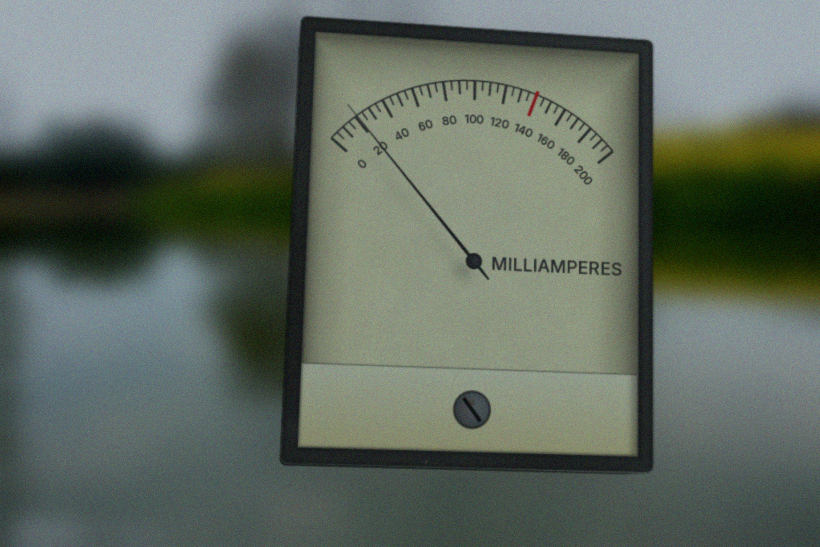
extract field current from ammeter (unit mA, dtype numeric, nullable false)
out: 20 mA
